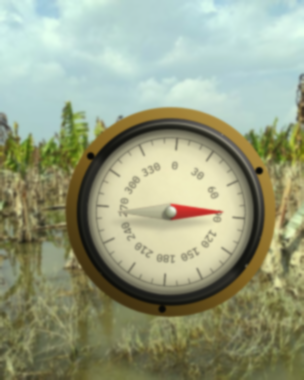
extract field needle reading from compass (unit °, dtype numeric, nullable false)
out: 85 °
